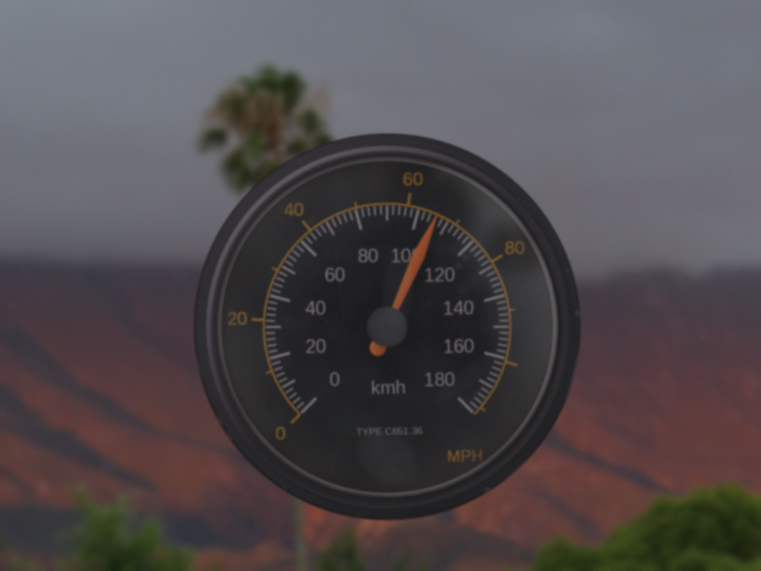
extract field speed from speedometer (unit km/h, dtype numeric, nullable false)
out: 106 km/h
